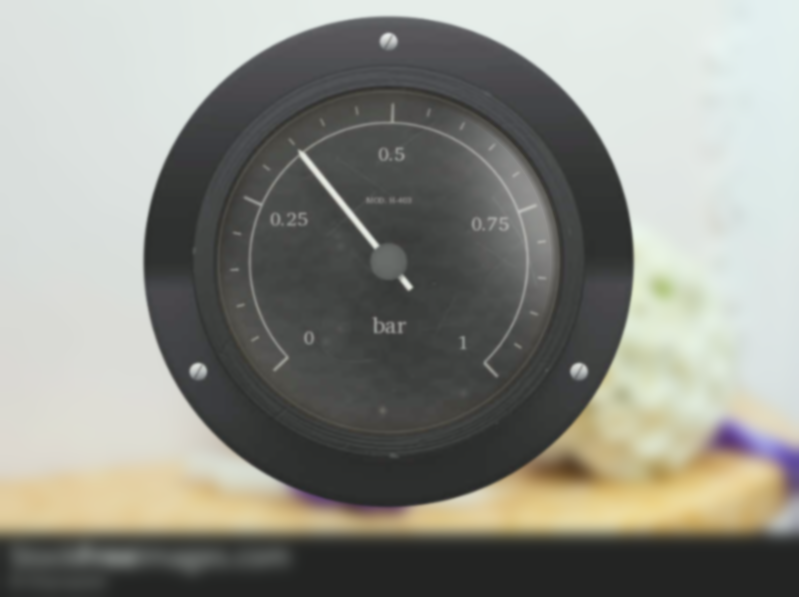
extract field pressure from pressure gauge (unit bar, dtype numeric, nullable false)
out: 0.35 bar
